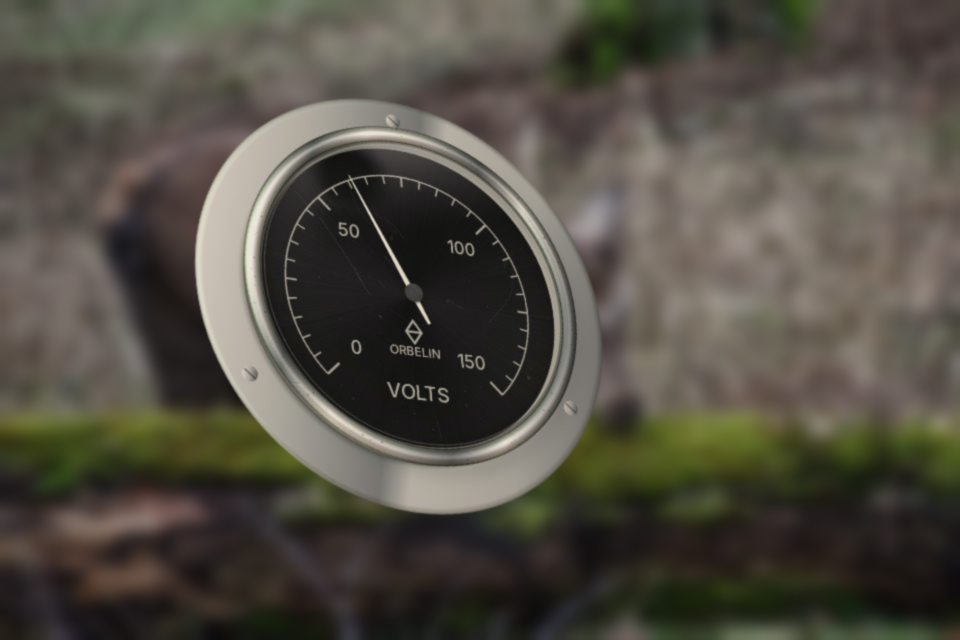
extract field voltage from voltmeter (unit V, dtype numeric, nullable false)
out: 60 V
